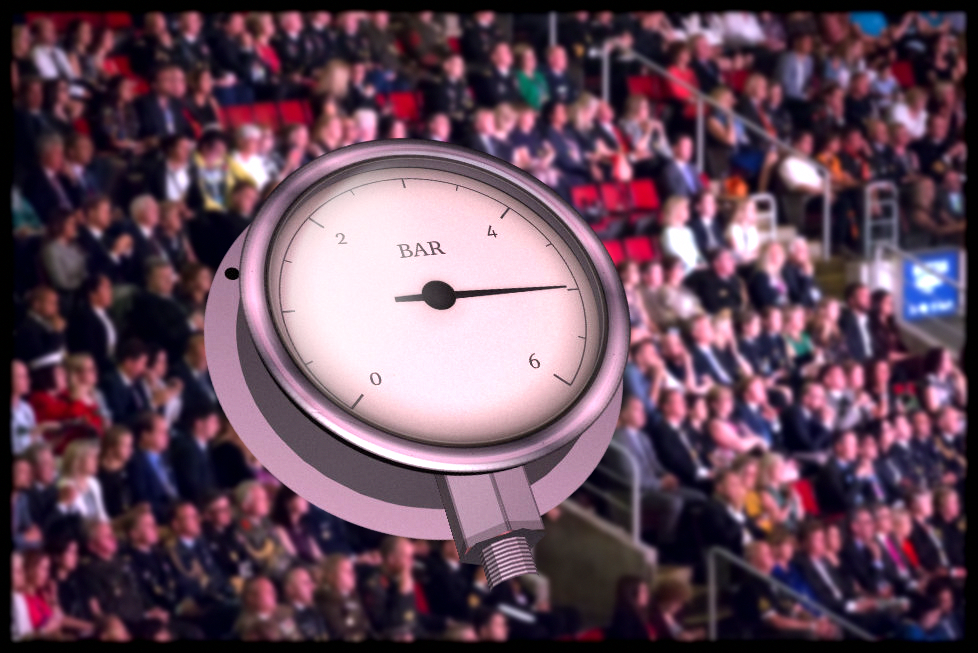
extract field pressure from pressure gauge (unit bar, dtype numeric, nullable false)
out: 5 bar
